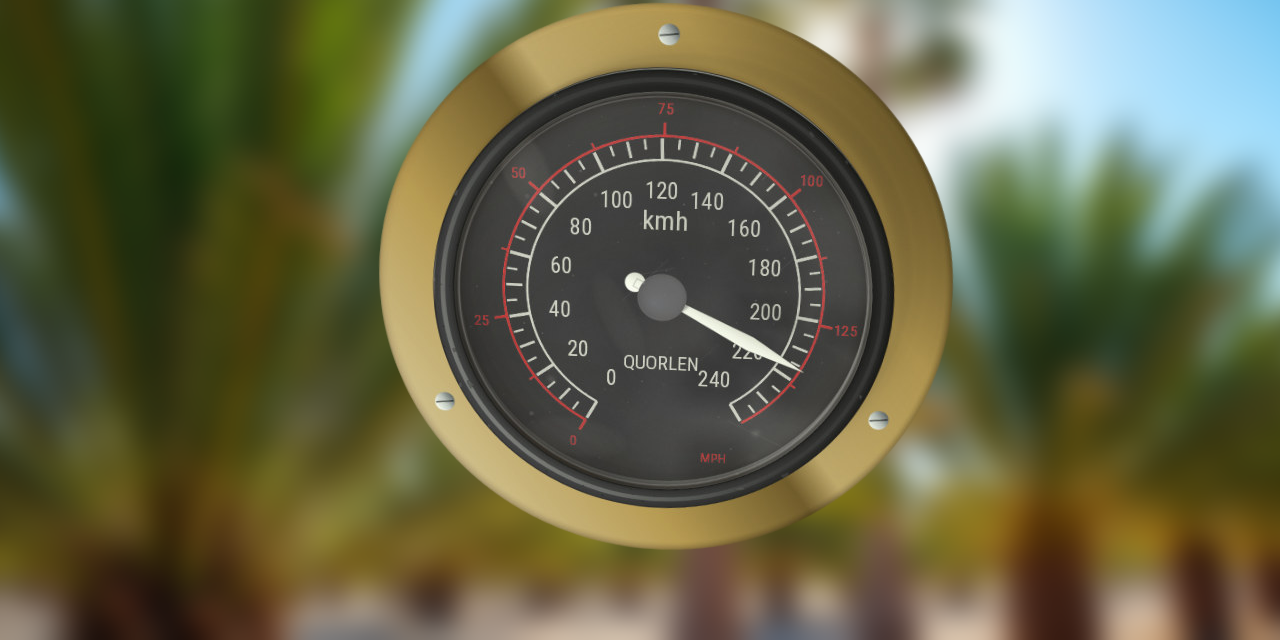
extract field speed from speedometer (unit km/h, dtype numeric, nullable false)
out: 215 km/h
